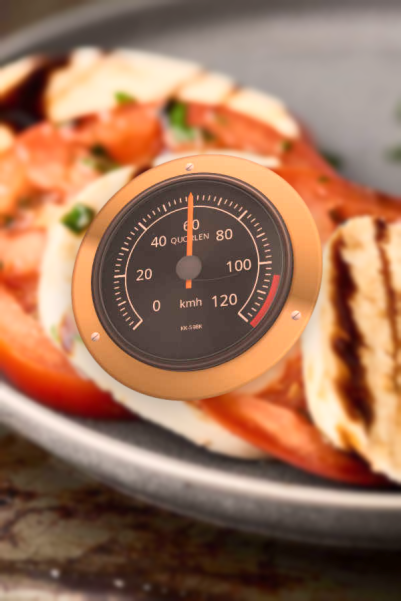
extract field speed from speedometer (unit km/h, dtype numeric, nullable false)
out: 60 km/h
